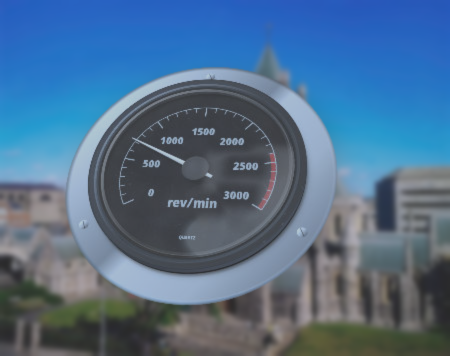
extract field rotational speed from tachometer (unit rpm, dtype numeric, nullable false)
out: 700 rpm
